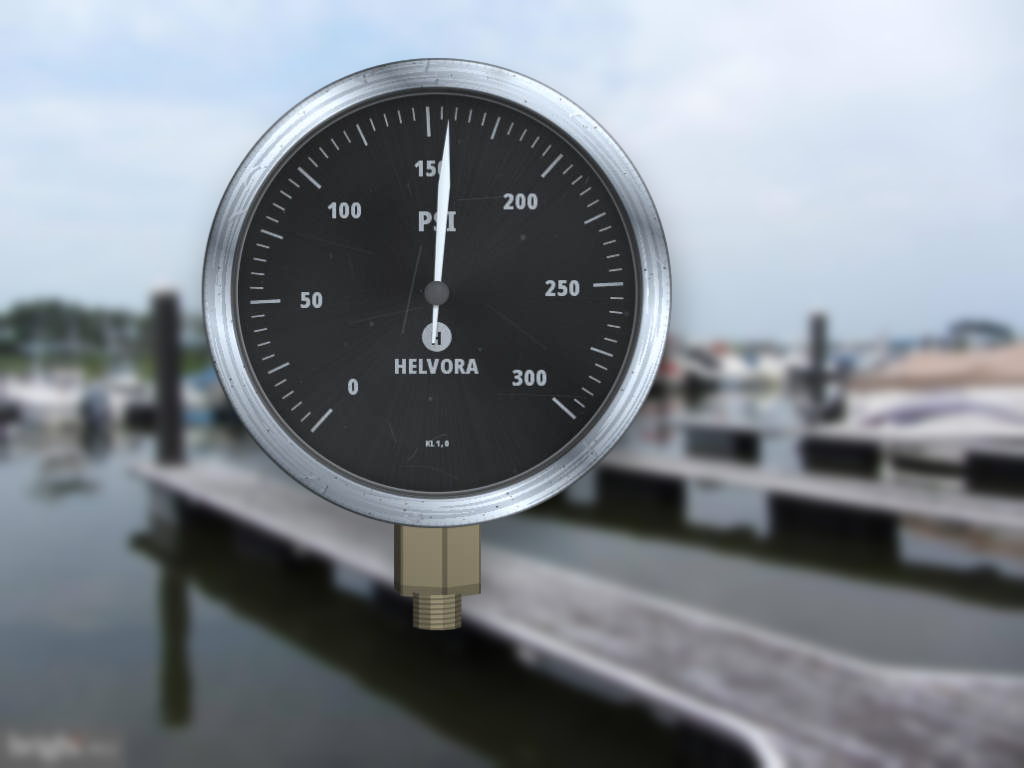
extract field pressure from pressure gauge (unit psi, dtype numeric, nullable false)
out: 157.5 psi
